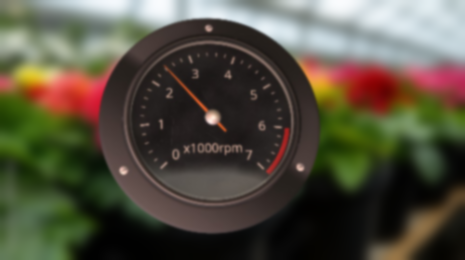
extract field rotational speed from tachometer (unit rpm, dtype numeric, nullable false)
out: 2400 rpm
